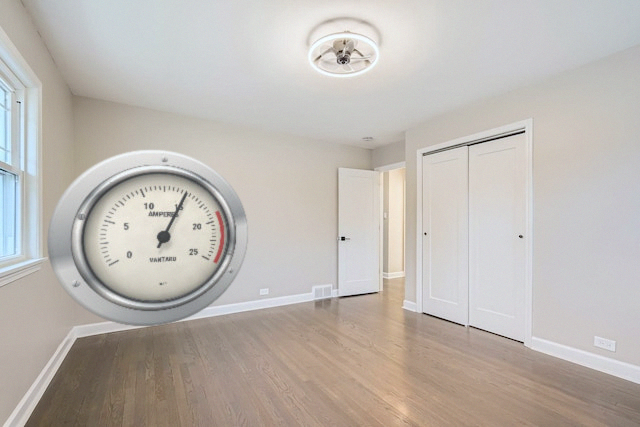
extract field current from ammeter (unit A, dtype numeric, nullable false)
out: 15 A
